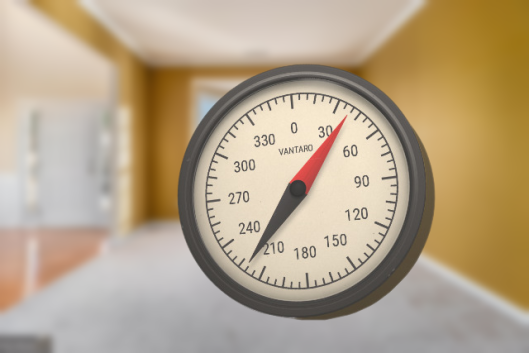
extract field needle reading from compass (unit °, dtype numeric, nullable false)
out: 40 °
